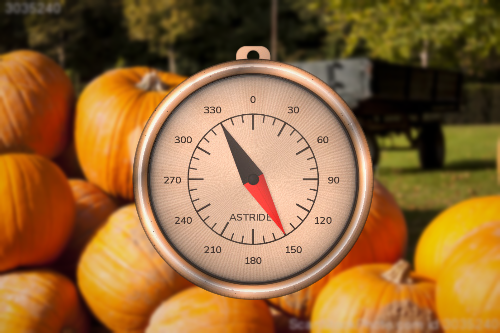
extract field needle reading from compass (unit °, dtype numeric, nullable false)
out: 150 °
